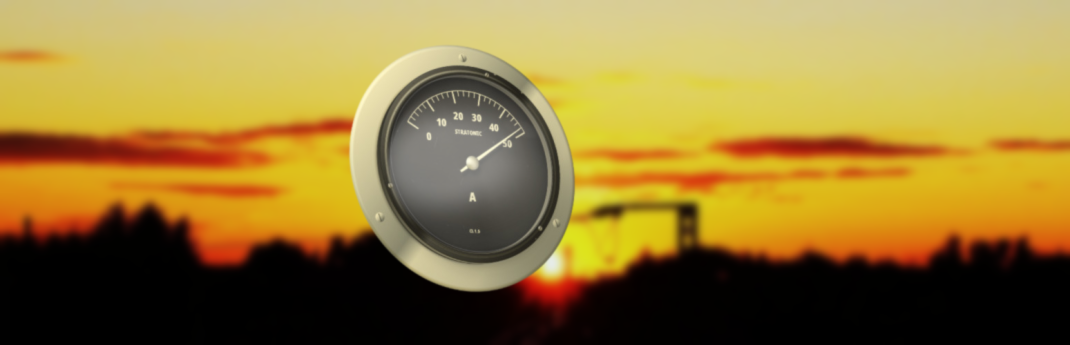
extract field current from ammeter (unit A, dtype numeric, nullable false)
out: 48 A
